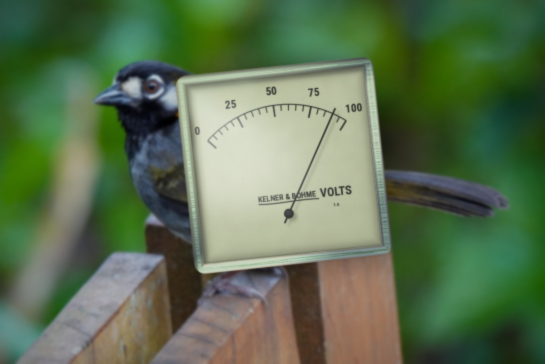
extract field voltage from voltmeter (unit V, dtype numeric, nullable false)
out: 90 V
